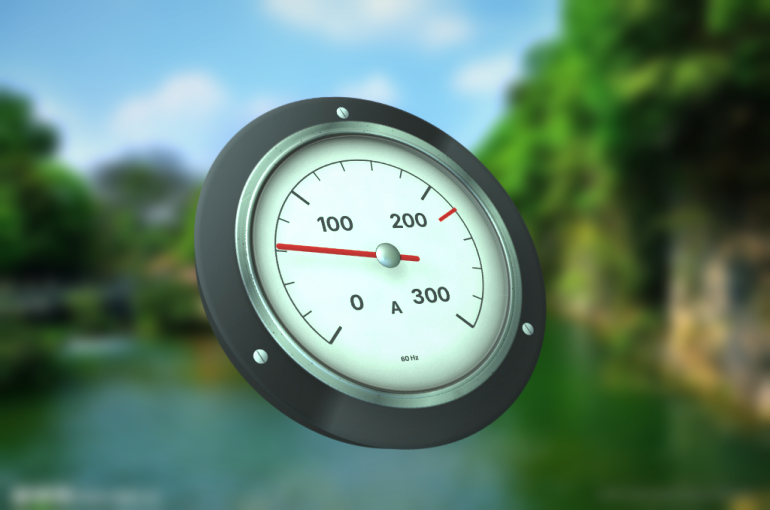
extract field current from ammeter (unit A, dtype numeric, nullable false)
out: 60 A
